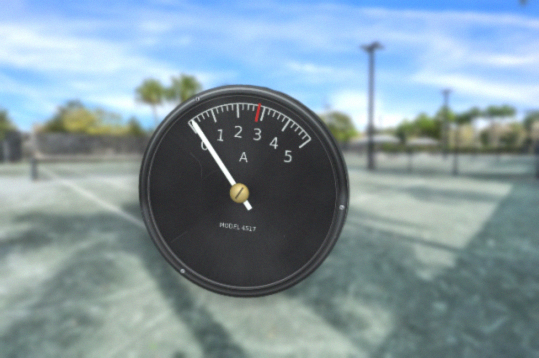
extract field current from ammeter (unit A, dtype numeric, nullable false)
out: 0.2 A
